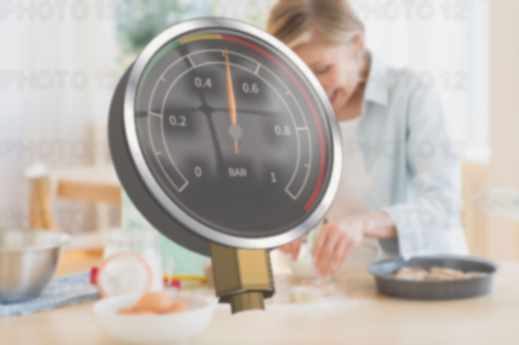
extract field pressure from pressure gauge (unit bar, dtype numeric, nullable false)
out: 0.5 bar
